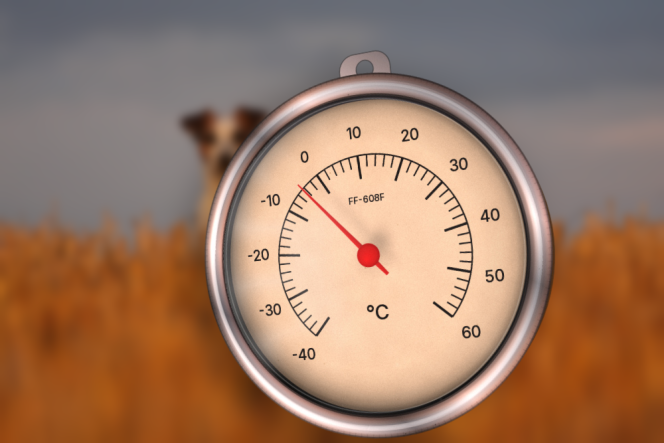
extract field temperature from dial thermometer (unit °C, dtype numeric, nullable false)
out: -4 °C
